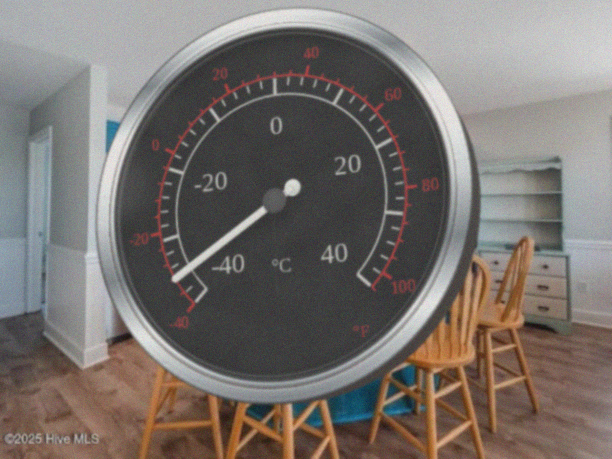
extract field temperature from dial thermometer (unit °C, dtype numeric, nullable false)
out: -36 °C
